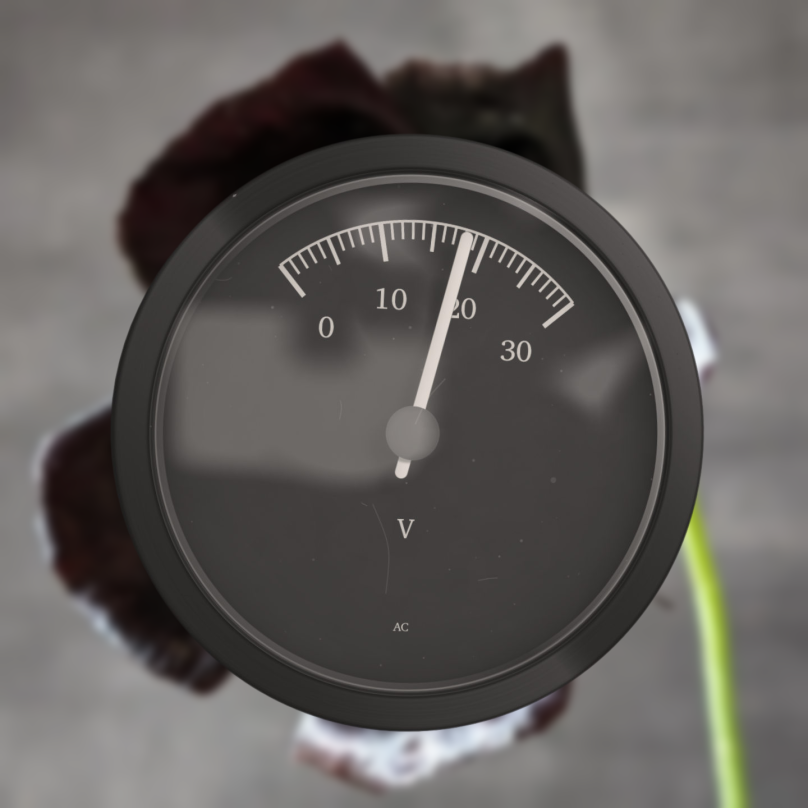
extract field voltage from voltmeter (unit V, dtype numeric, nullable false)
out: 18 V
